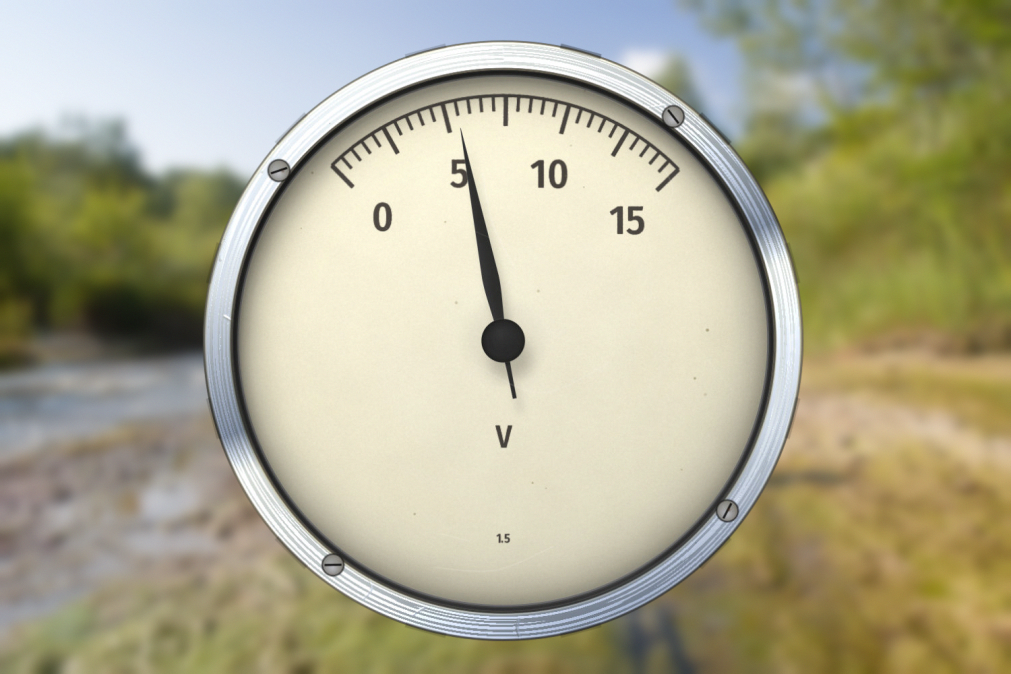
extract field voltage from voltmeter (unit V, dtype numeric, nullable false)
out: 5.5 V
